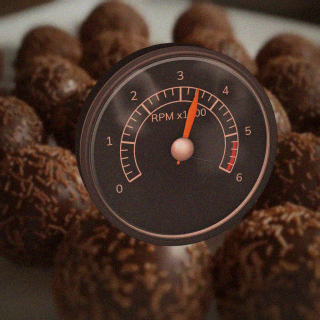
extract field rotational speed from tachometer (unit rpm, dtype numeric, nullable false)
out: 3400 rpm
